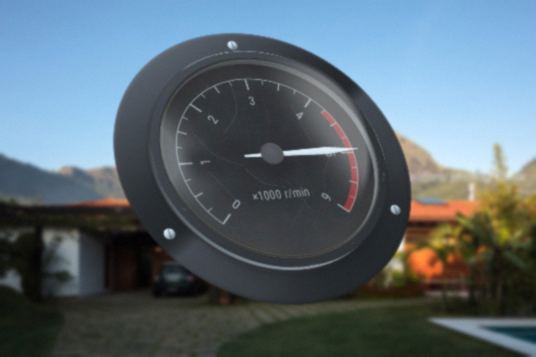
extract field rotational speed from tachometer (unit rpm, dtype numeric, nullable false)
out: 5000 rpm
